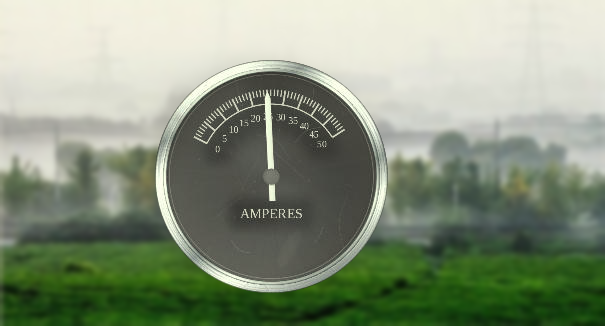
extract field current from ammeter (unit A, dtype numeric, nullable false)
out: 25 A
